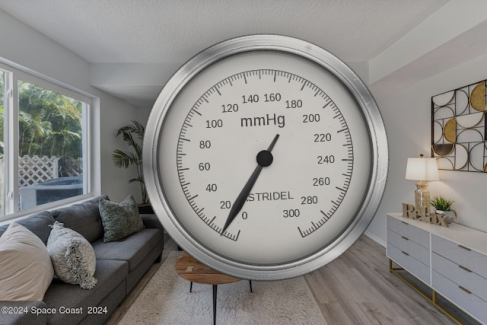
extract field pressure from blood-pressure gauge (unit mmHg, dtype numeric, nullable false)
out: 10 mmHg
